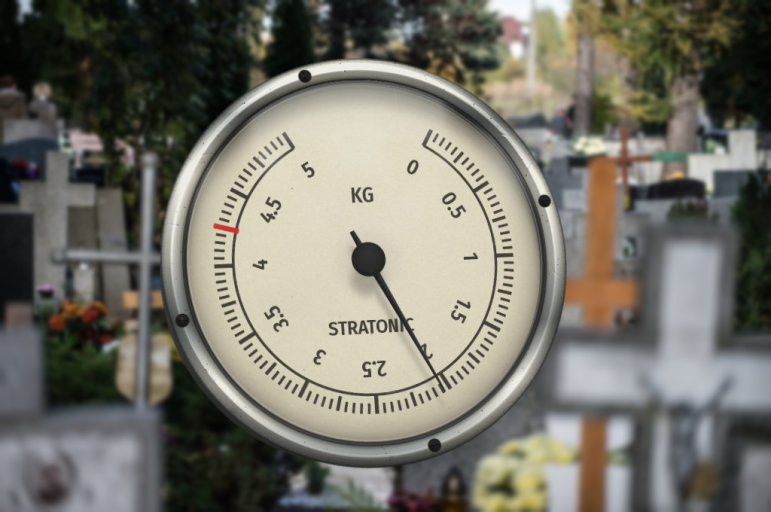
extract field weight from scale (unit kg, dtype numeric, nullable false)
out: 2.05 kg
